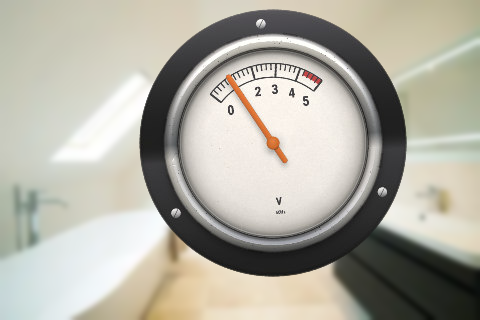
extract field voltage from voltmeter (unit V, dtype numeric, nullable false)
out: 1 V
